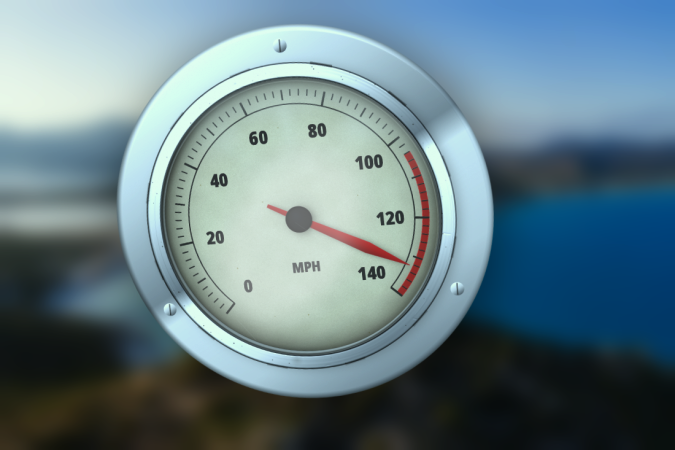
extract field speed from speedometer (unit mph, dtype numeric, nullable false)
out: 132 mph
